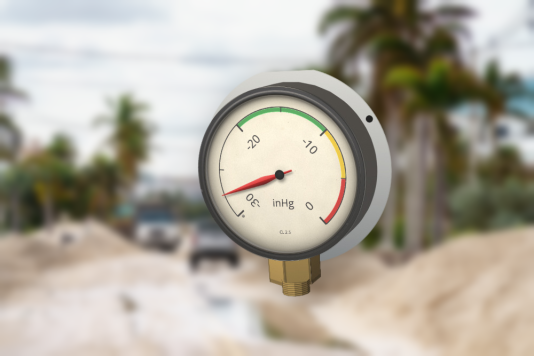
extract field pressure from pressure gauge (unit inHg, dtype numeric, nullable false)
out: -27.5 inHg
